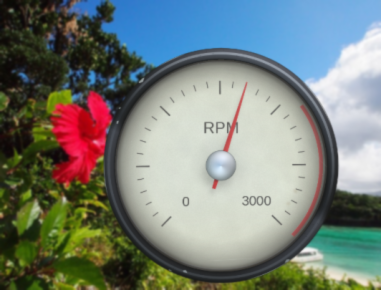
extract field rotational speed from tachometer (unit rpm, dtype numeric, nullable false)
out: 1700 rpm
